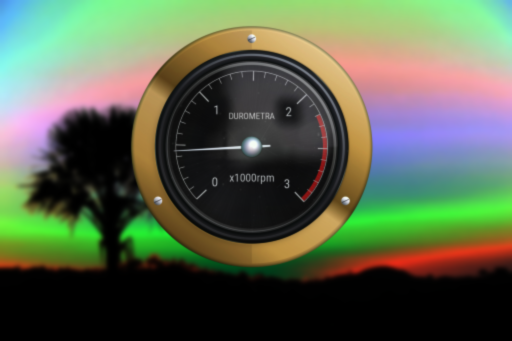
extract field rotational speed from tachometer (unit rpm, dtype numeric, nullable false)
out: 450 rpm
